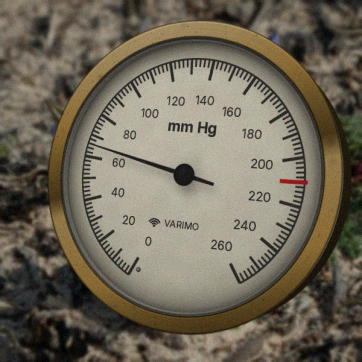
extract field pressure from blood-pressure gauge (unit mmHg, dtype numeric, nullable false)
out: 66 mmHg
